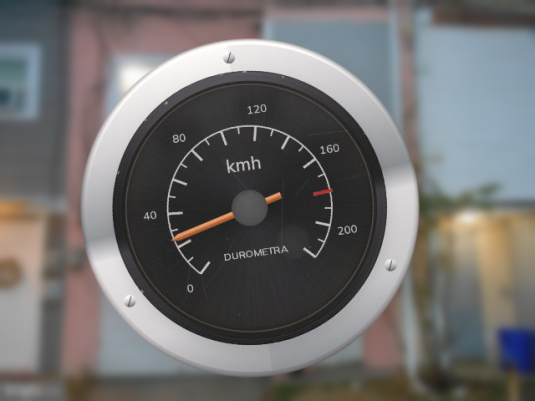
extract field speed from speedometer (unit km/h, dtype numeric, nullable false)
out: 25 km/h
